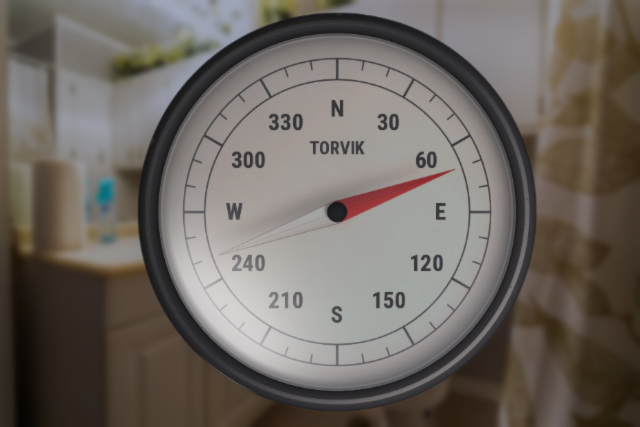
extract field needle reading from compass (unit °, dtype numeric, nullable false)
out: 70 °
